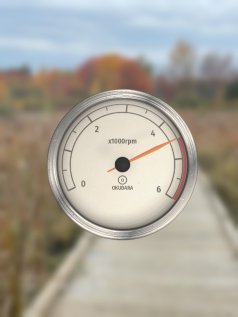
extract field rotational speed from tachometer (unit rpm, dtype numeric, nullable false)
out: 4500 rpm
